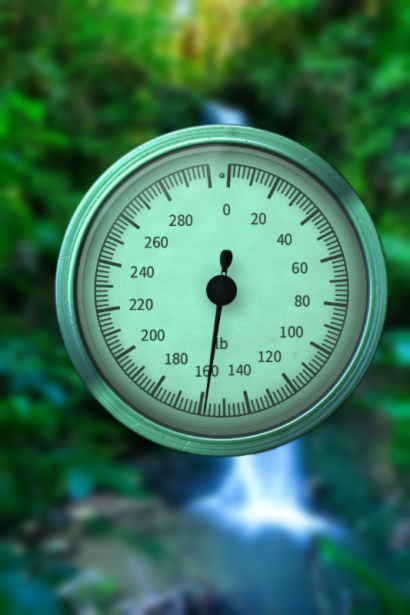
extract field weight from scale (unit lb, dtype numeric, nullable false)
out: 158 lb
